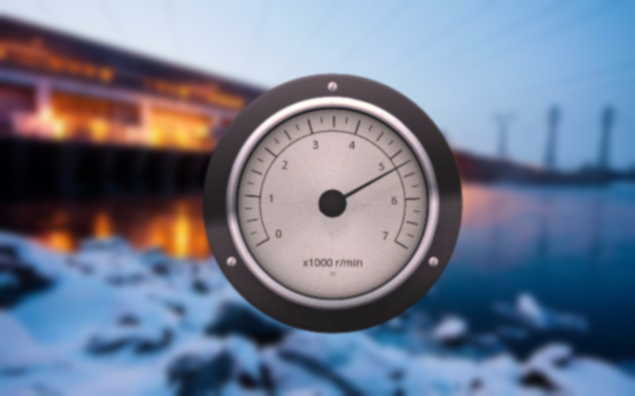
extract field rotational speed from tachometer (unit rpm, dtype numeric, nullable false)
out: 5250 rpm
